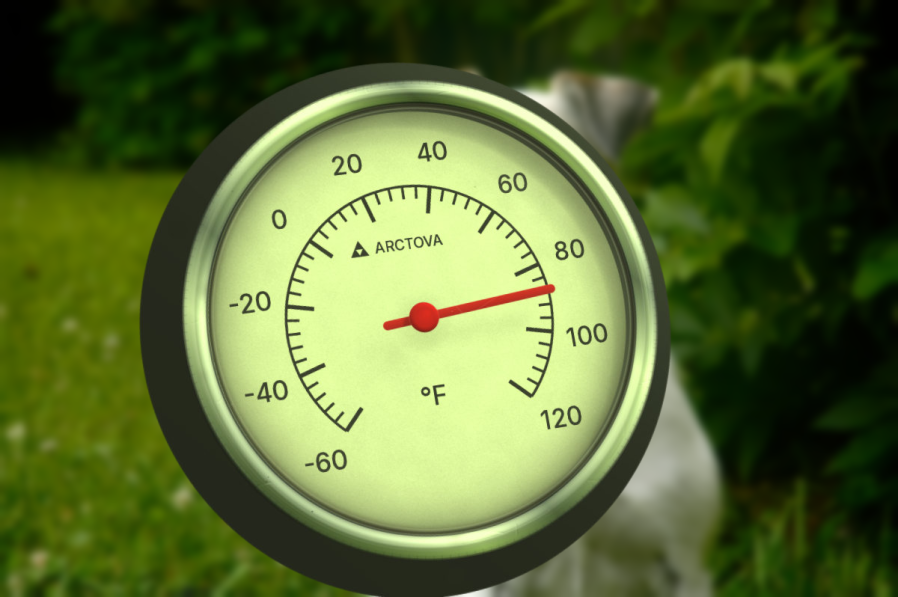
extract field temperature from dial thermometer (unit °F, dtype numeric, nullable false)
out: 88 °F
